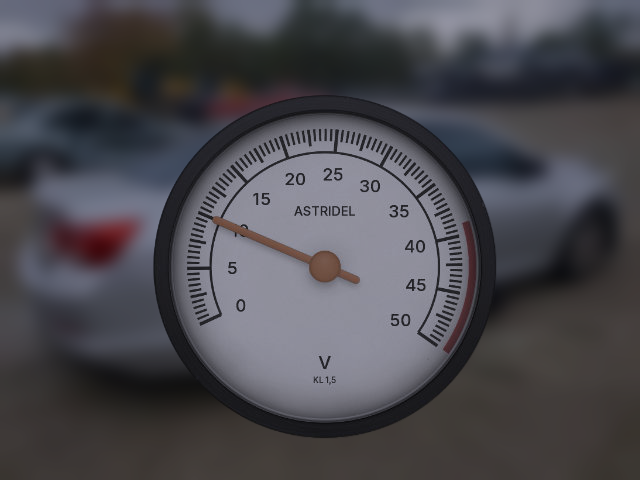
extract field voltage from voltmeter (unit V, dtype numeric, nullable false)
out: 10 V
